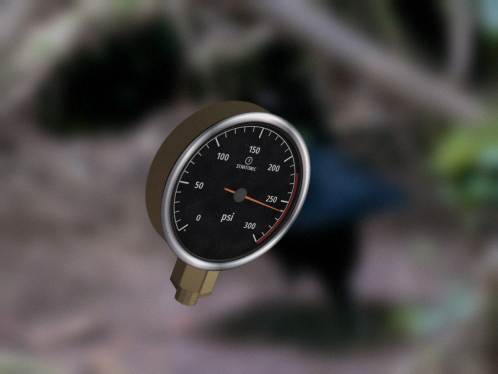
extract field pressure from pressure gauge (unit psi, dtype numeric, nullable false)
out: 260 psi
